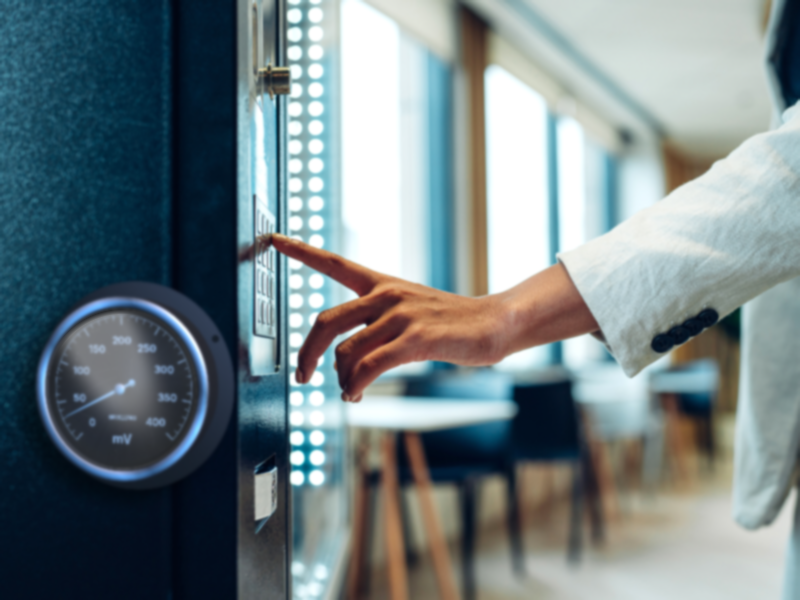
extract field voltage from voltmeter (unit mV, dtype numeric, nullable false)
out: 30 mV
